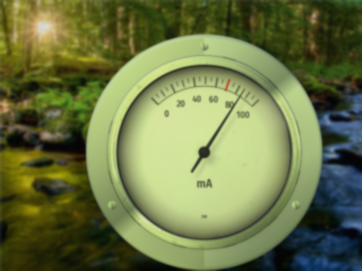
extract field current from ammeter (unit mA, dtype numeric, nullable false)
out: 85 mA
